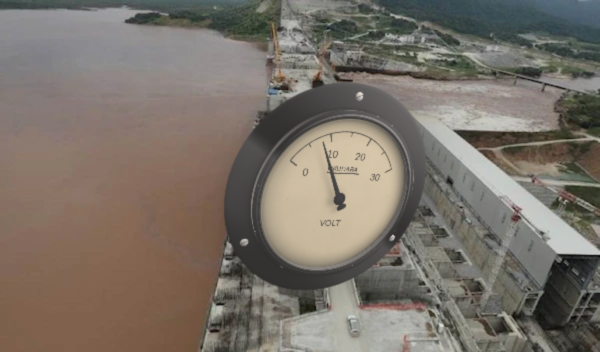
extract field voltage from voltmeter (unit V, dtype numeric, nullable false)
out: 7.5 V
